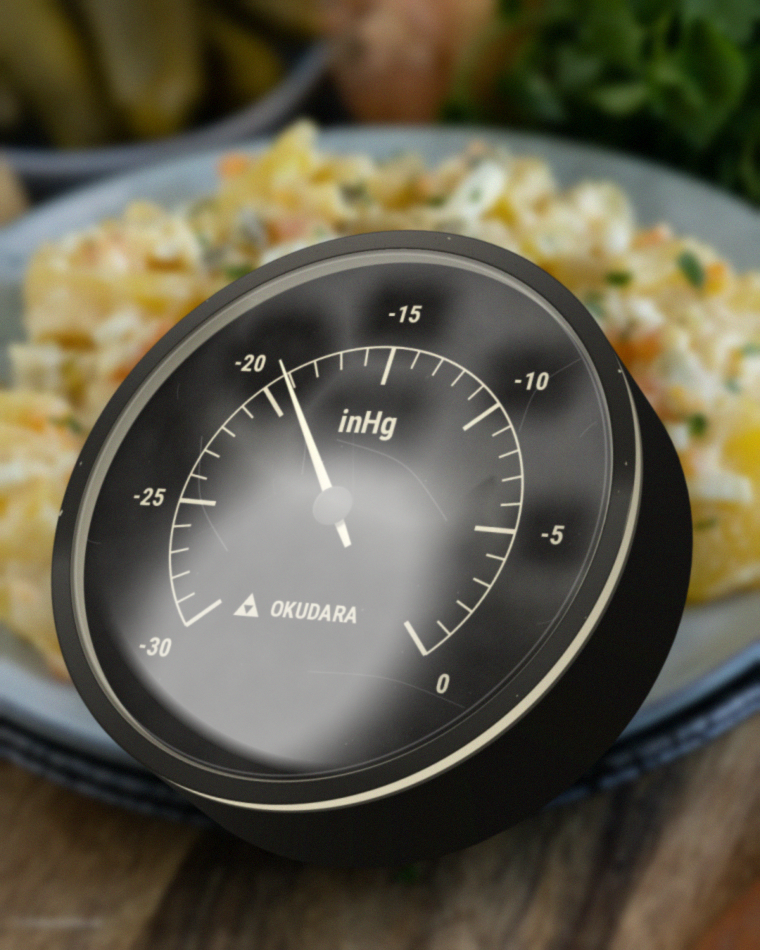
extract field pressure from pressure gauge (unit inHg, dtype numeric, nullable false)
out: -19 inHg
